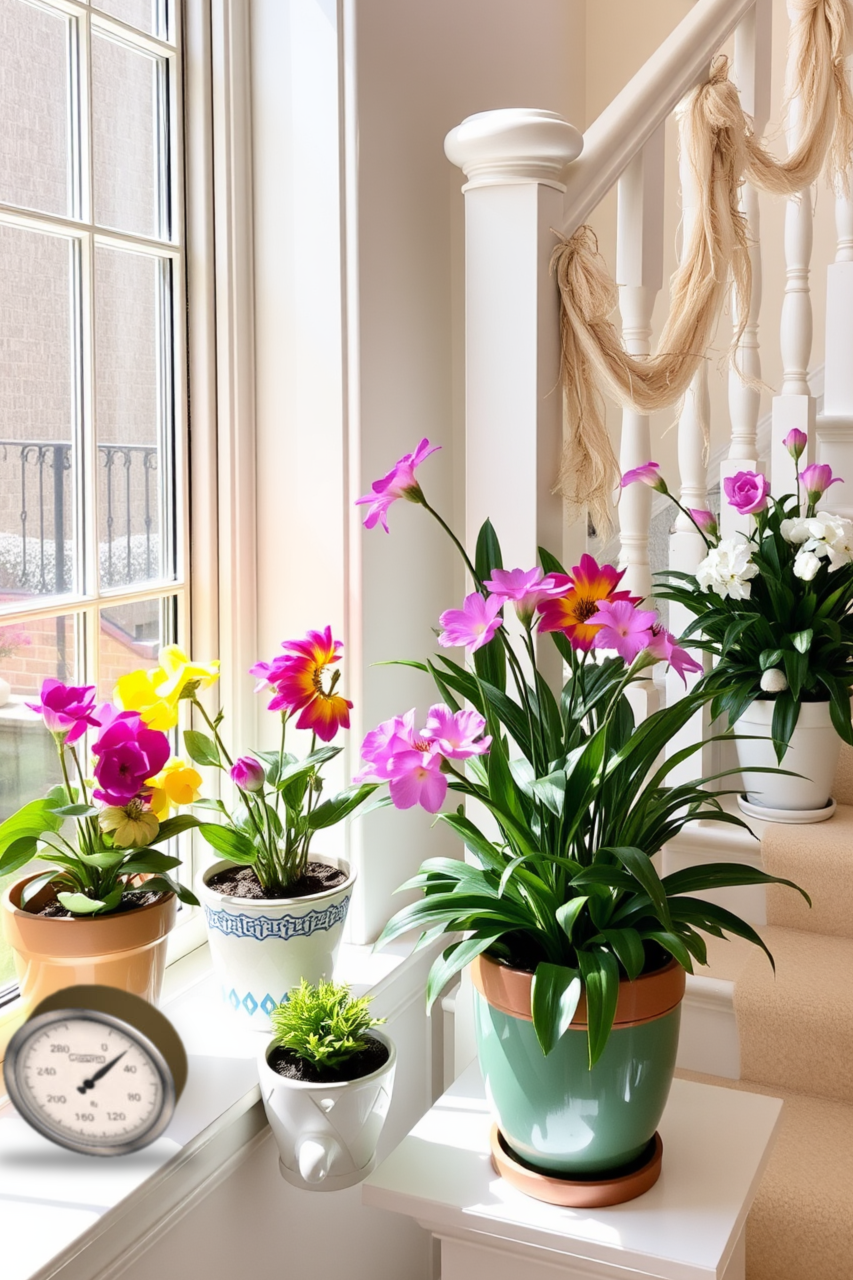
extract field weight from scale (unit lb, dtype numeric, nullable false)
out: 20 lb
